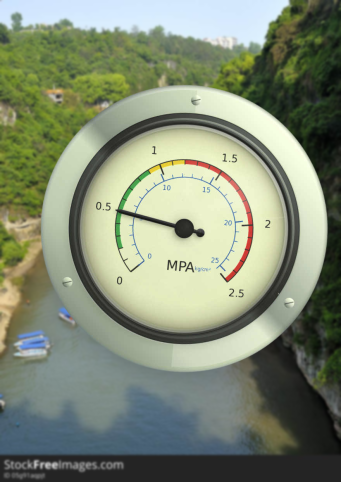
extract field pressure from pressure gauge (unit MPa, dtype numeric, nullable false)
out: 0.5 MPa
